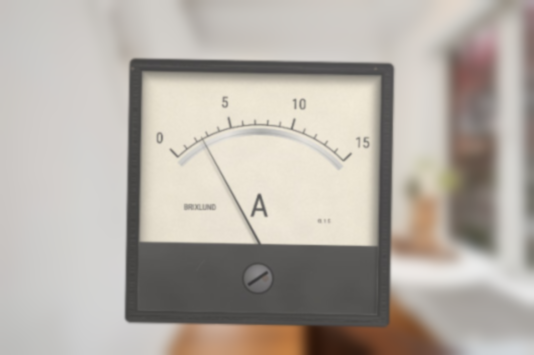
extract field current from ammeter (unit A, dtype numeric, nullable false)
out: 2.5 A
